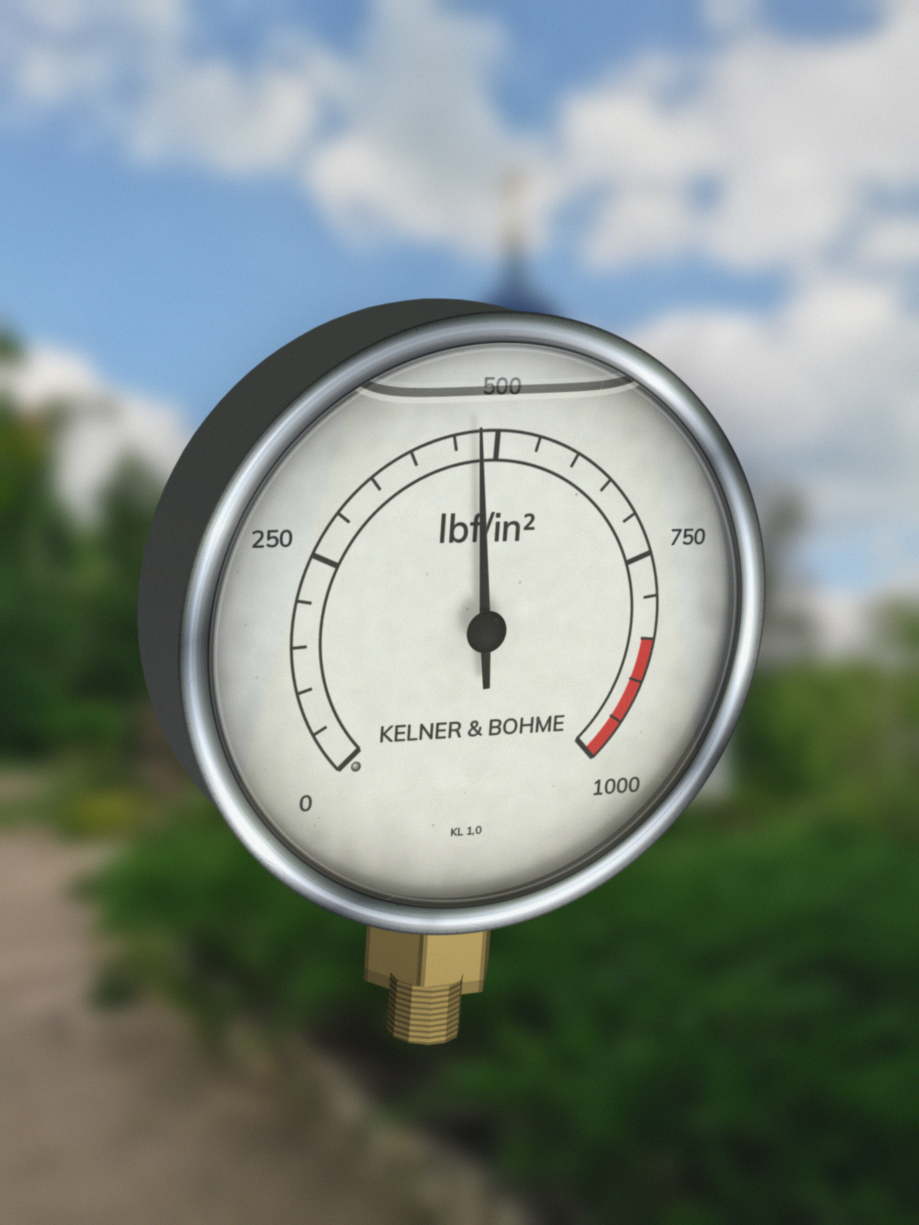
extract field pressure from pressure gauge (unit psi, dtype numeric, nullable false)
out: 475 psi
